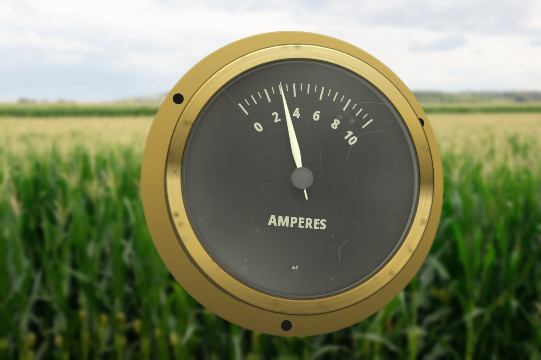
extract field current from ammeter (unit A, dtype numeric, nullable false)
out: 3 A
